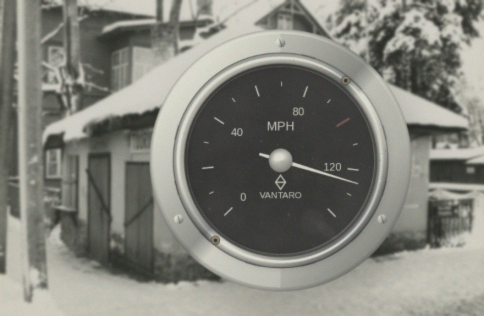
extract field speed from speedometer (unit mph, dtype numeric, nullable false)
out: 125 mph
